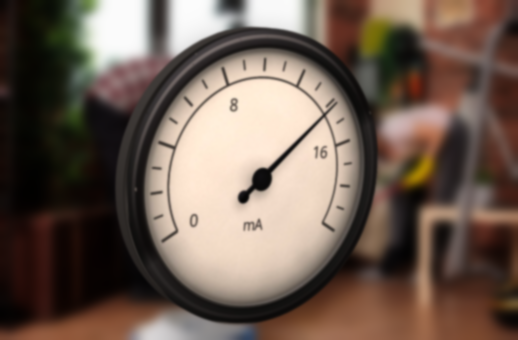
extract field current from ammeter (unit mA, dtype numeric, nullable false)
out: 14 mA
